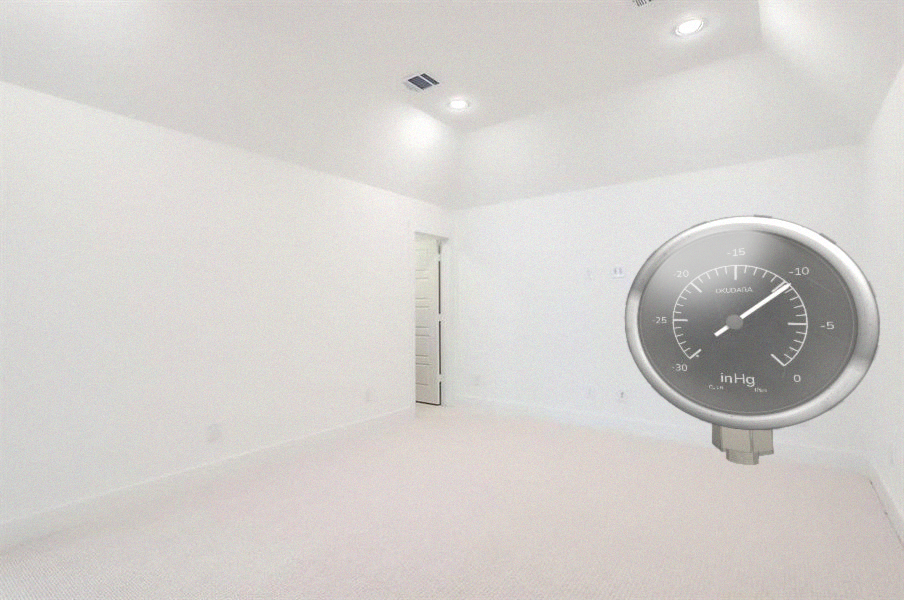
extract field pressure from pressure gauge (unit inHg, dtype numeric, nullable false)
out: -9.5 inHg
